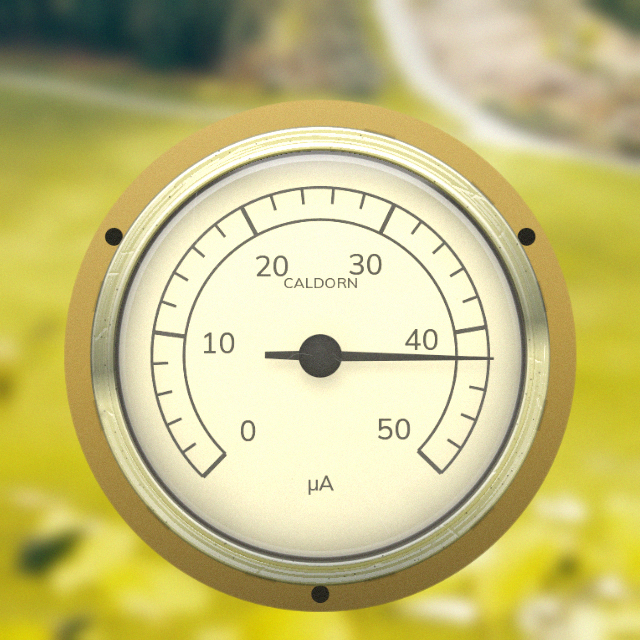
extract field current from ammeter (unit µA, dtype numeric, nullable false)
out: 42 µA
